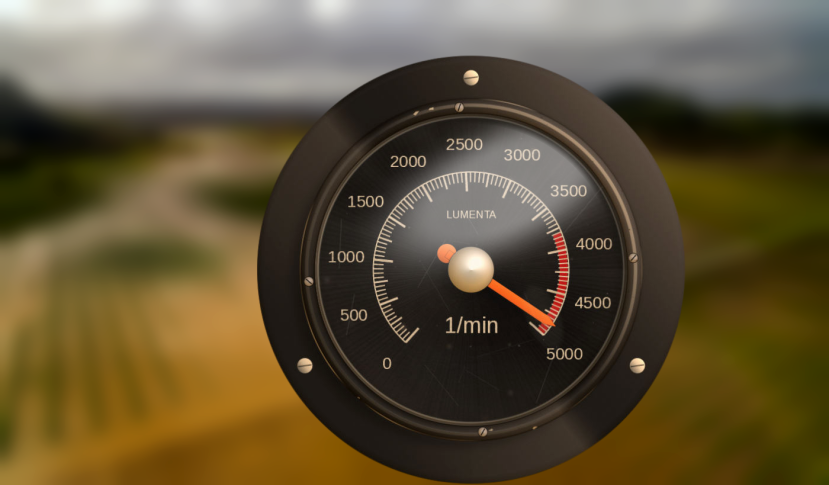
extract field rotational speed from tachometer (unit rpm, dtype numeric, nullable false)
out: 4850 rpm
